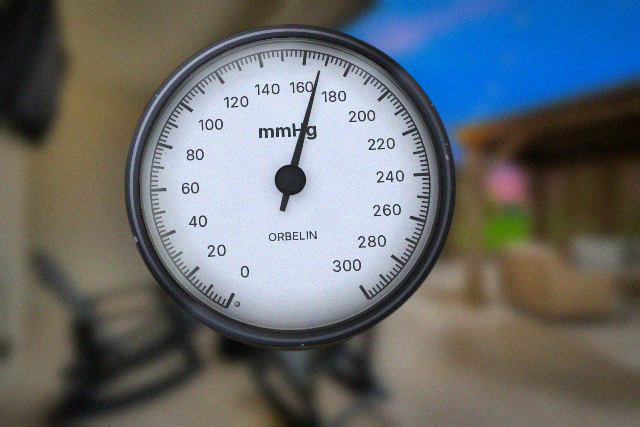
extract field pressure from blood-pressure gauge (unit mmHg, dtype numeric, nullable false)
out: 168 mmHg
